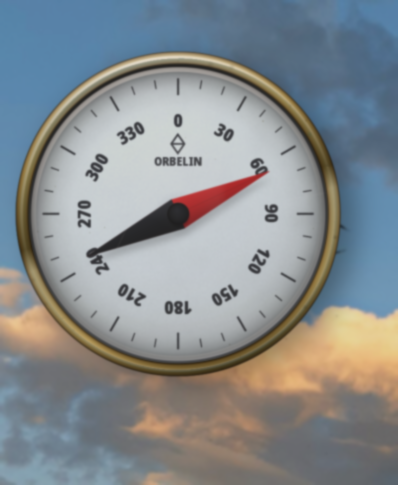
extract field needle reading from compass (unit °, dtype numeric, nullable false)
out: 65 °
